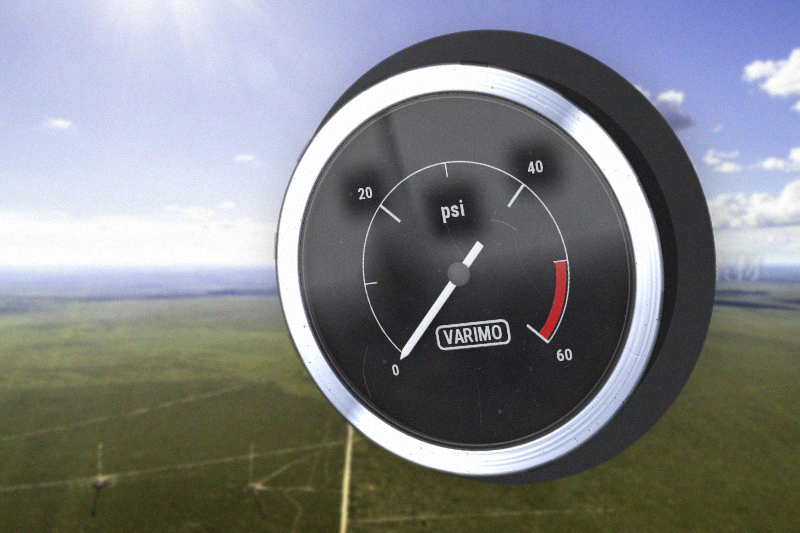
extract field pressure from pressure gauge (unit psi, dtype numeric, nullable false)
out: 0 psi
